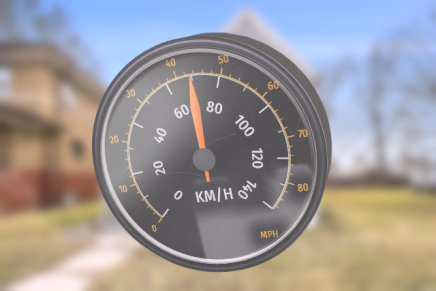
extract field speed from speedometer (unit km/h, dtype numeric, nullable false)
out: 70 km/h
